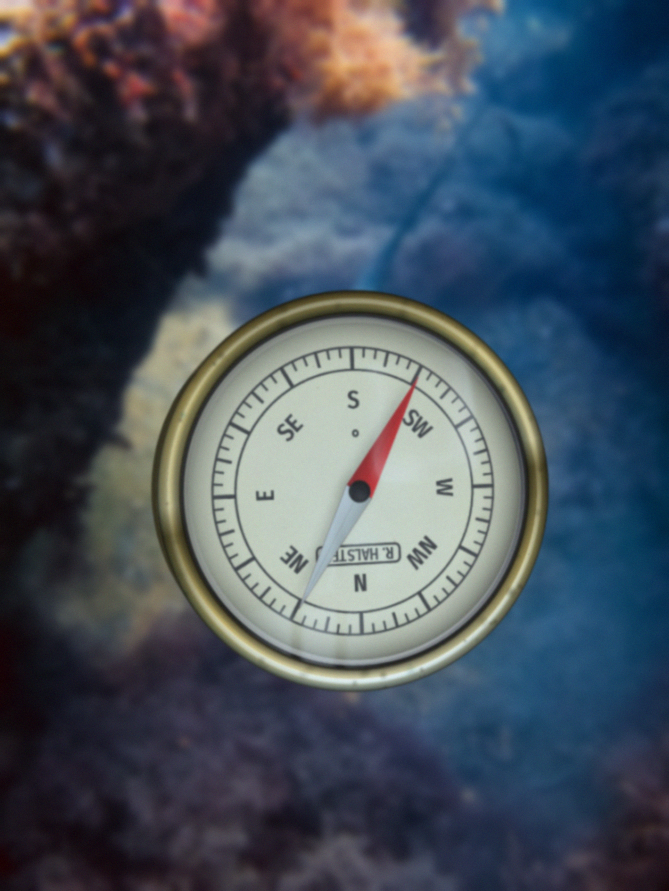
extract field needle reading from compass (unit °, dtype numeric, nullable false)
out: 210 °
